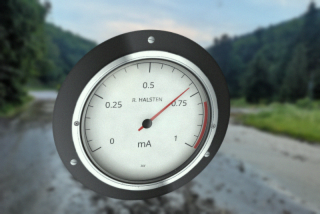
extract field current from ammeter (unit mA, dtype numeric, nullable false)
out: 0.7 mA
